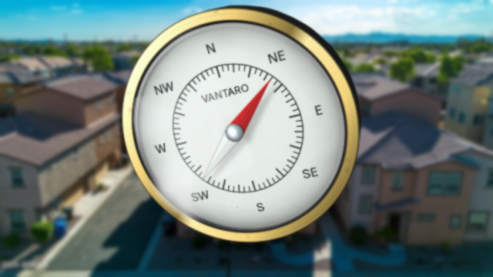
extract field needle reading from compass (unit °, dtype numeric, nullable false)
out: 50 °
